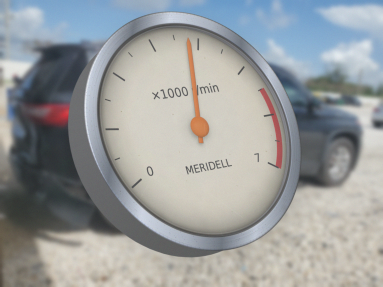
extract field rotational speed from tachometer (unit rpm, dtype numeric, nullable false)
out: 3750 rpm
